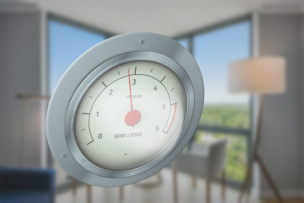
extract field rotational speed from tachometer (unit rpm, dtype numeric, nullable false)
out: 2750 rpm
